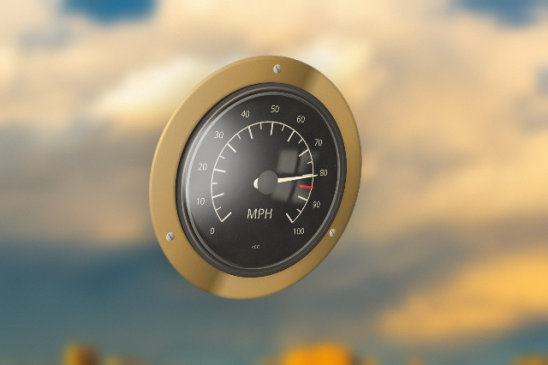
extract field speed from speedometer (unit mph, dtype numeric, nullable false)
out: 80 mph
